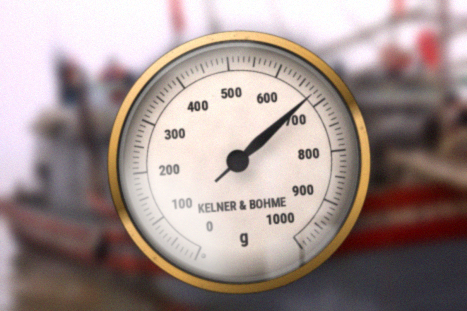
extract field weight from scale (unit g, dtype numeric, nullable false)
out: 680 g
